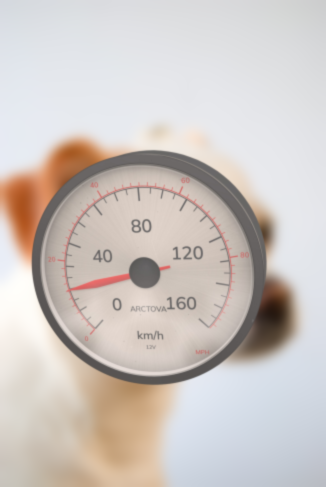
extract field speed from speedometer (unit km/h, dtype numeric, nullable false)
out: 20 km/h
